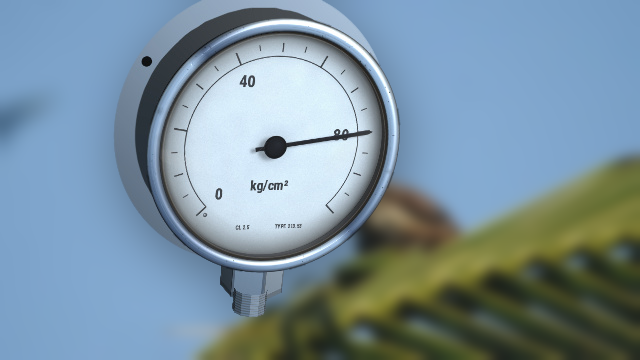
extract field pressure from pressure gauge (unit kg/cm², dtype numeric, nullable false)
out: 80 kg/cm²
